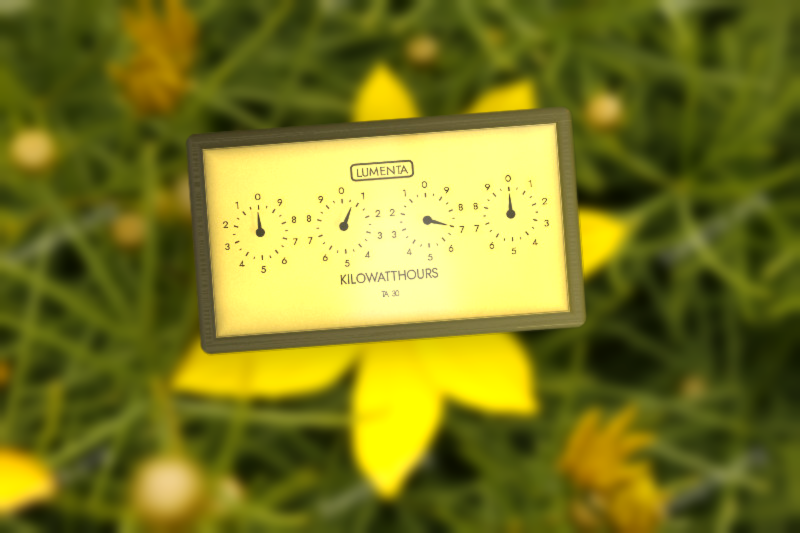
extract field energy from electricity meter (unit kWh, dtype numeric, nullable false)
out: 70 kWh
